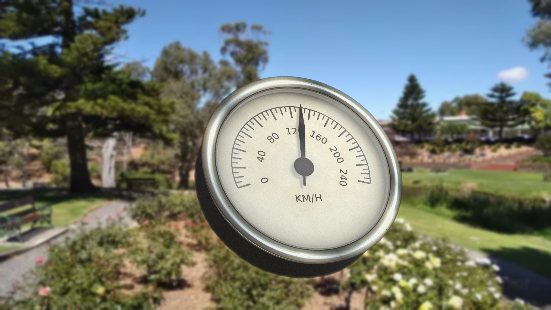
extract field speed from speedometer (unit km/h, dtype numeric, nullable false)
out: 130 km/h
